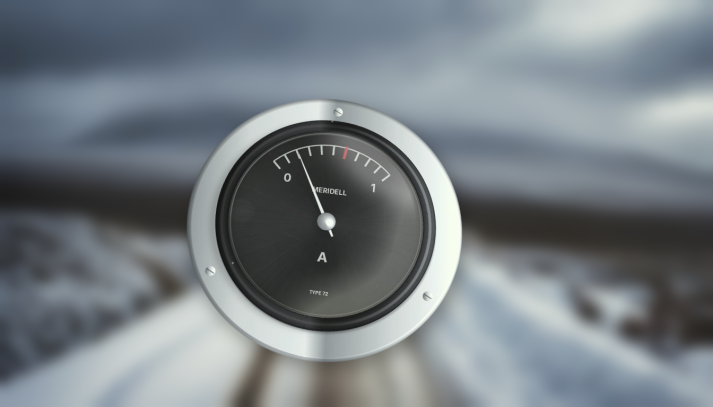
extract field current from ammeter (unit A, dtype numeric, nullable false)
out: 0.2 A
